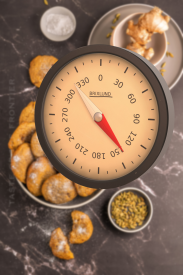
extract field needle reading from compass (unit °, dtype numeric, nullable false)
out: 140 °
